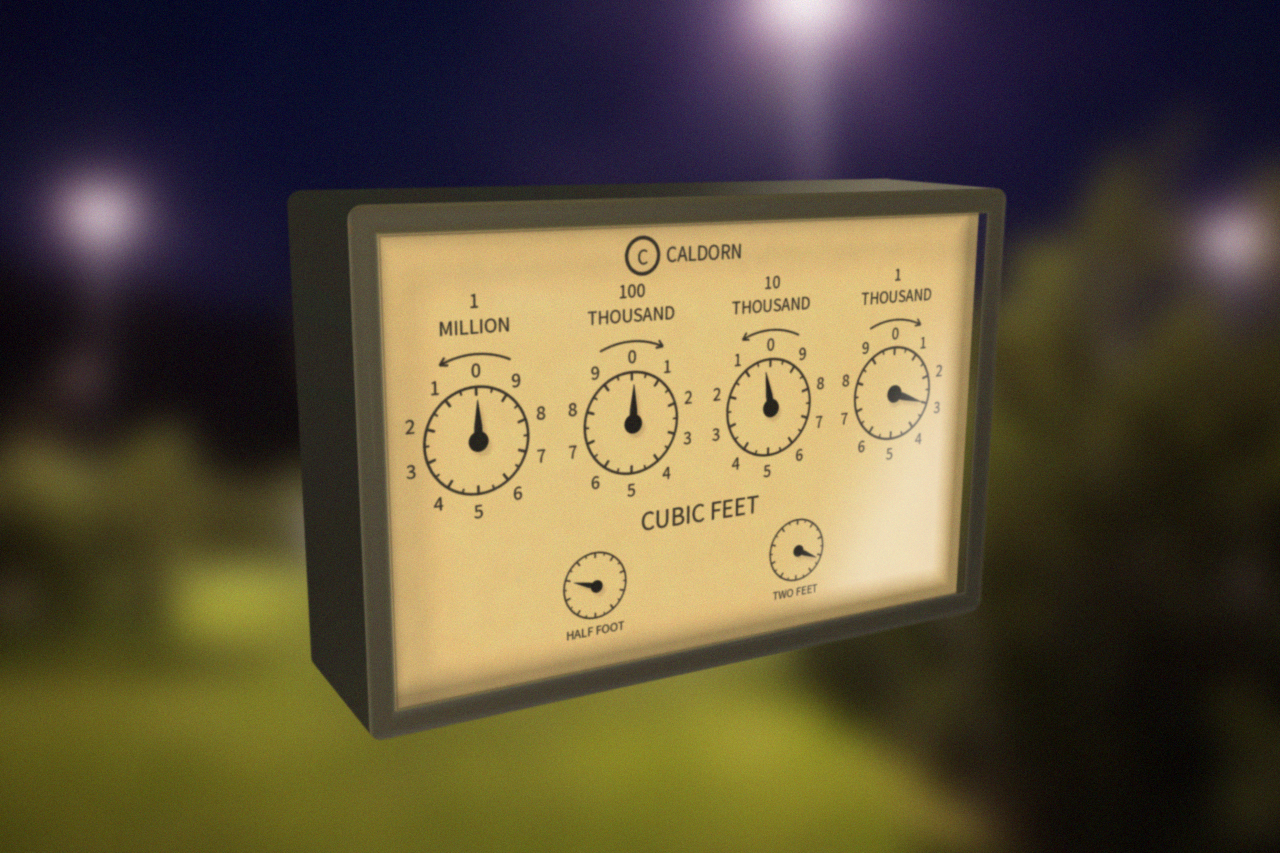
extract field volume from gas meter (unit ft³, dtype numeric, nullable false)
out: 300 ft³
